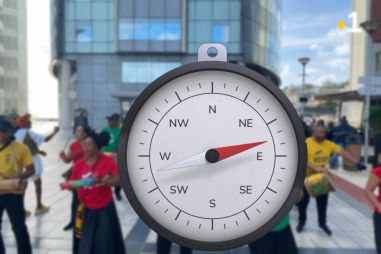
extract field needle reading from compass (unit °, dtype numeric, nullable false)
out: 75 °
